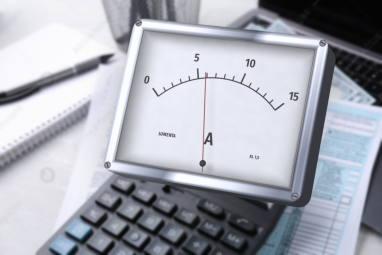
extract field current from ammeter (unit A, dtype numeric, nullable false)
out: 6 A
